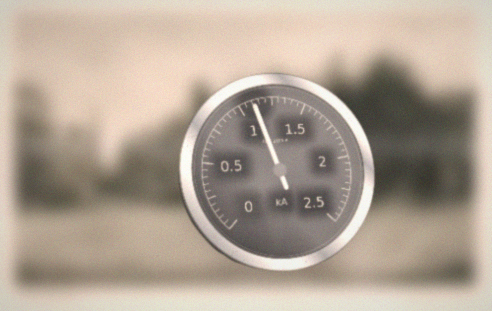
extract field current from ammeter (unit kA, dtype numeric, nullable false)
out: 1.1 kA
